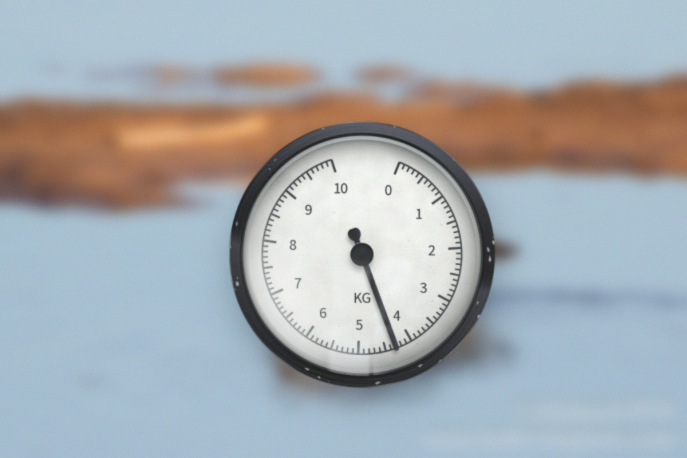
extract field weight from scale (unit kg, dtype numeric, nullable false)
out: 4.3 kg
